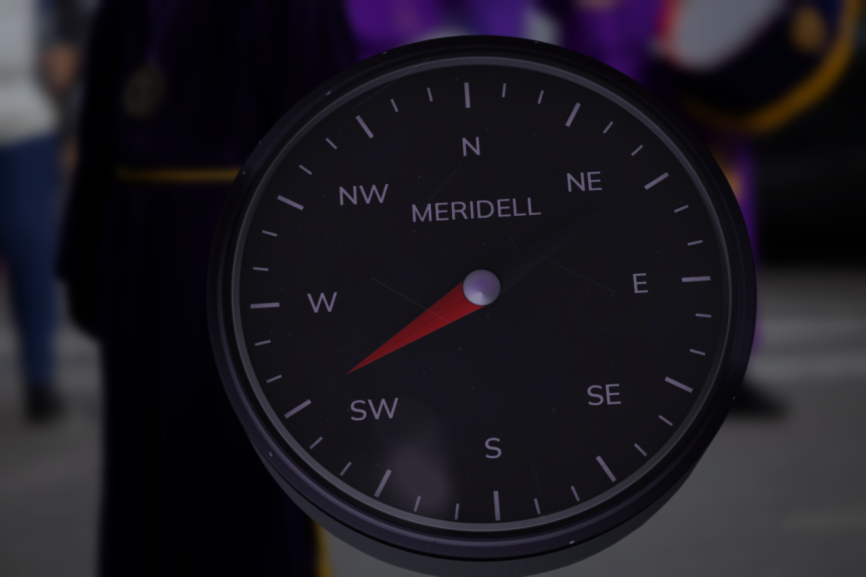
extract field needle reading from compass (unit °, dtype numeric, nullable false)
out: 240 °
